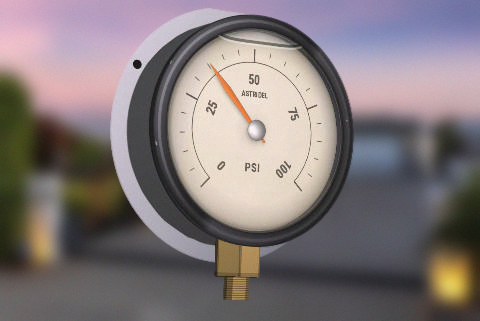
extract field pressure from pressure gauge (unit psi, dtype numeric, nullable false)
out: 35 psi
